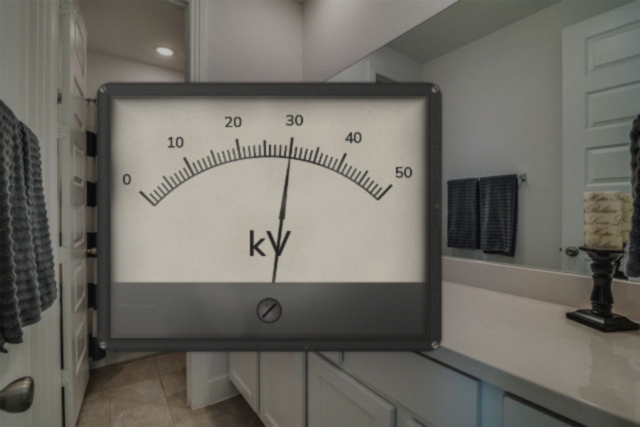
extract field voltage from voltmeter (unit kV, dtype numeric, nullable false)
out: 30 kV
